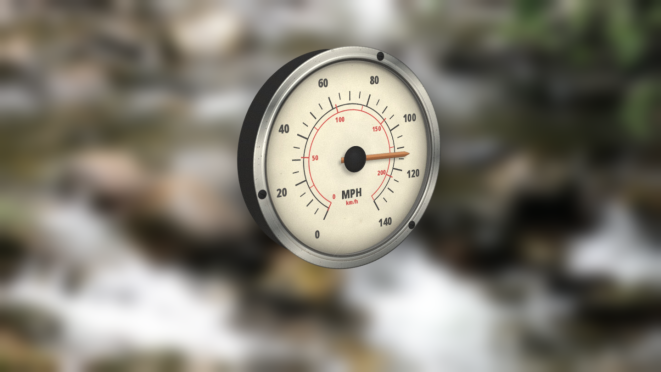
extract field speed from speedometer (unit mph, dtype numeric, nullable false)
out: 112.5 mph
